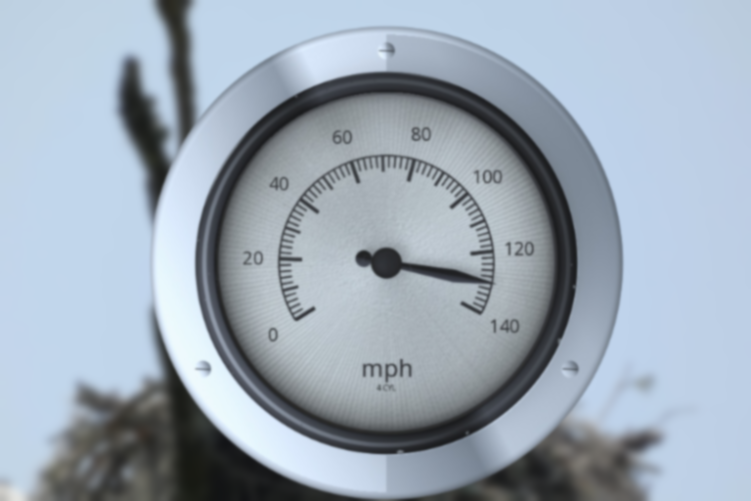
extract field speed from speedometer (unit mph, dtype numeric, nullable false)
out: 130 mph
